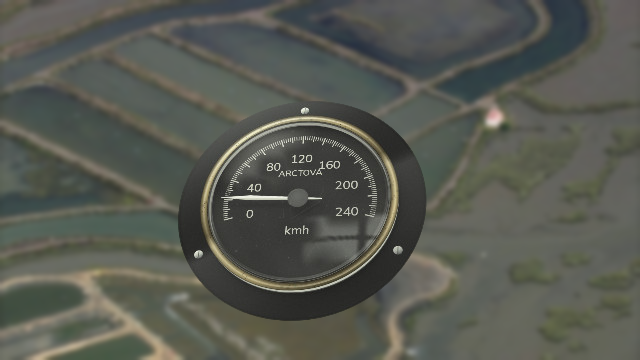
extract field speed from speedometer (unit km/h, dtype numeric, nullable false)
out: 20 km/h
